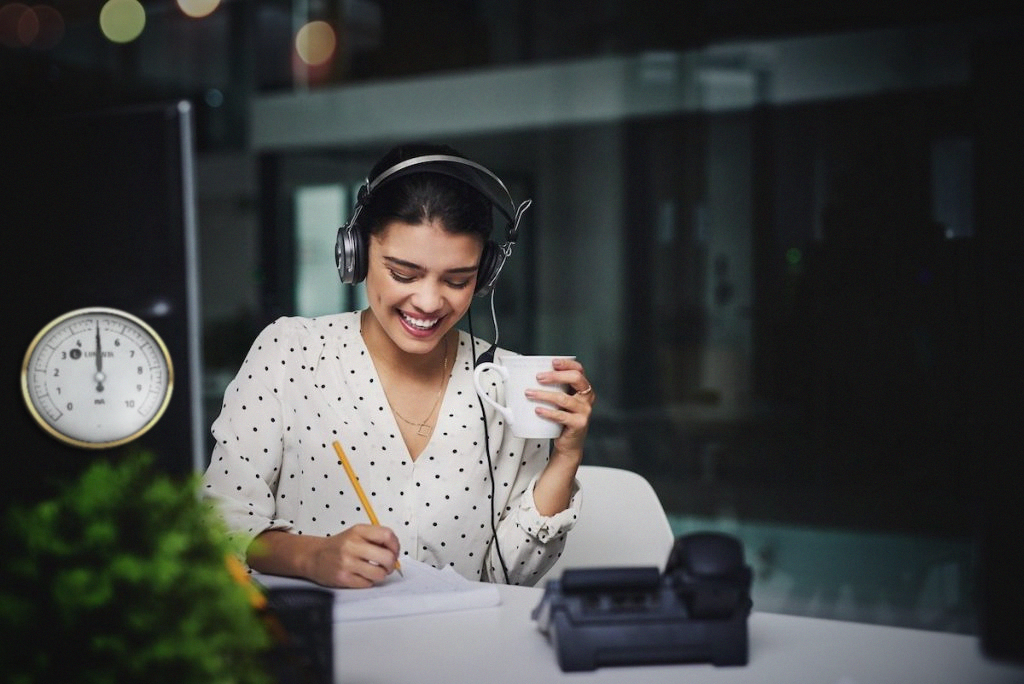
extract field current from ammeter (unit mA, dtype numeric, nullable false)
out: 5 mA
